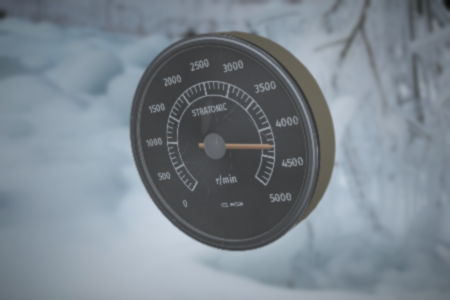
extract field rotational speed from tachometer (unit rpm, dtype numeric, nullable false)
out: 4300 rpm
